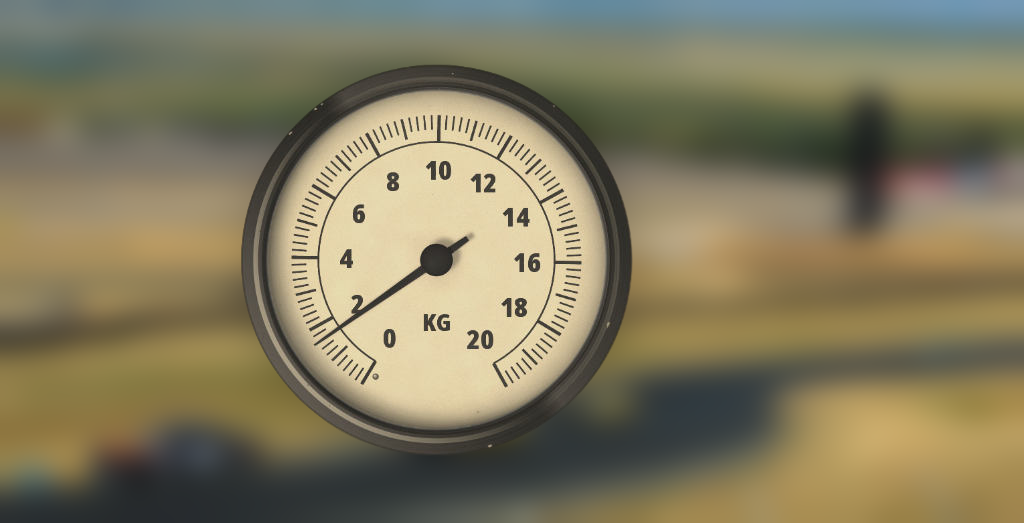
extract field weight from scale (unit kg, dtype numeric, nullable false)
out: 1.6 kg
